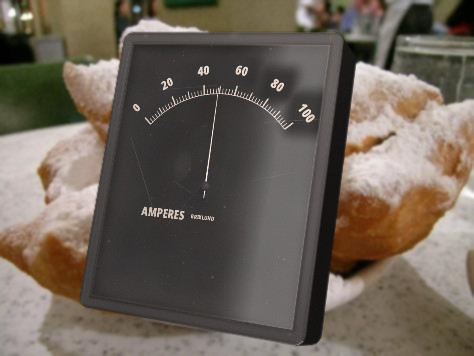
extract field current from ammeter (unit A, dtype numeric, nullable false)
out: 50 A
